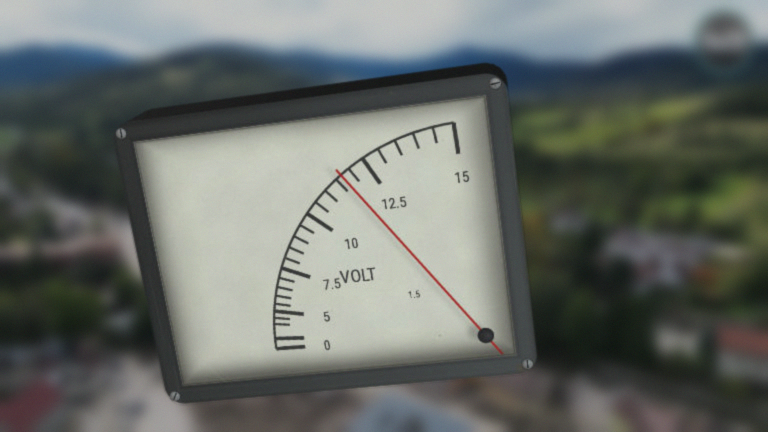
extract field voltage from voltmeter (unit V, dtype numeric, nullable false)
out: 11.75 V
